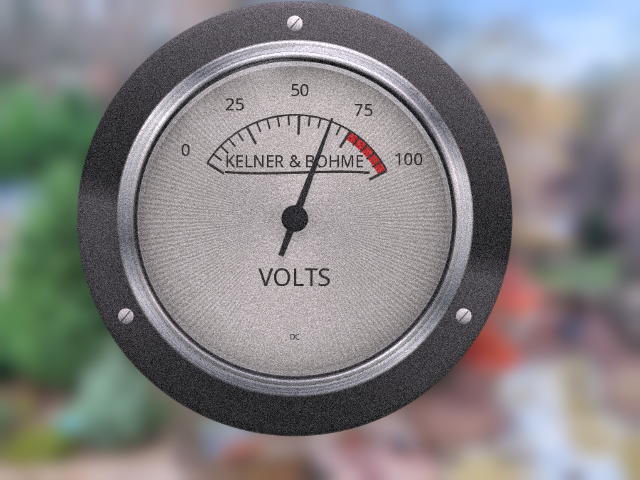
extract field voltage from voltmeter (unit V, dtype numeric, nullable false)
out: 65 V
